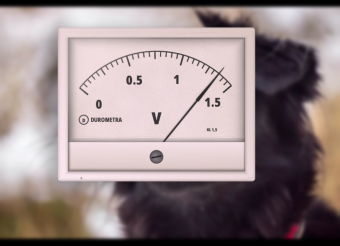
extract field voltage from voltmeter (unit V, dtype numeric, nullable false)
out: 1.35 V
